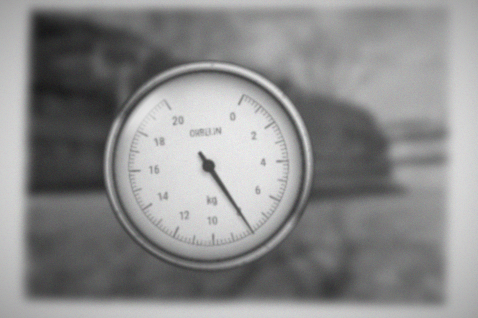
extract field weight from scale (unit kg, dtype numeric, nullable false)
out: 8 kg
